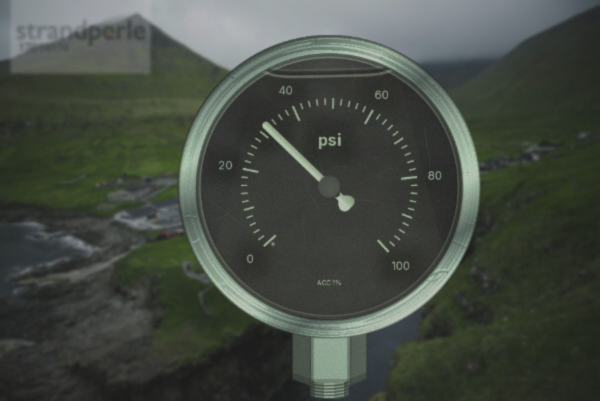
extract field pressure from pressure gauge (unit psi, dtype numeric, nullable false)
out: 32 psi
